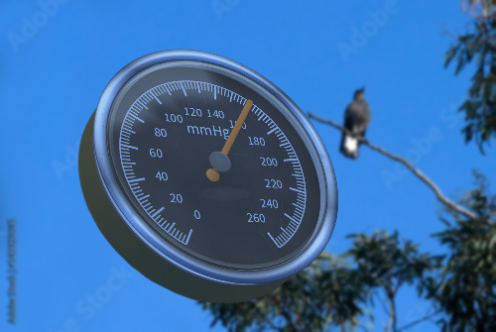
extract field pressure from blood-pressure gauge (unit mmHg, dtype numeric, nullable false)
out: 160 mmHg
